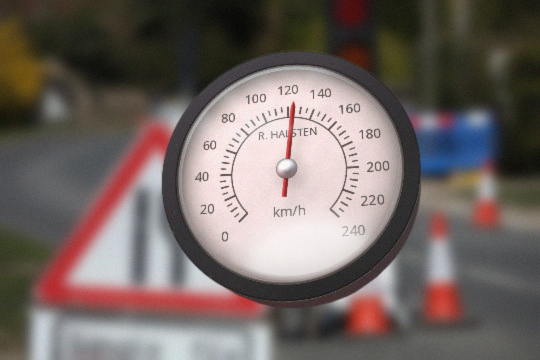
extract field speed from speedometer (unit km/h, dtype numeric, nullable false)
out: 125 km/h
